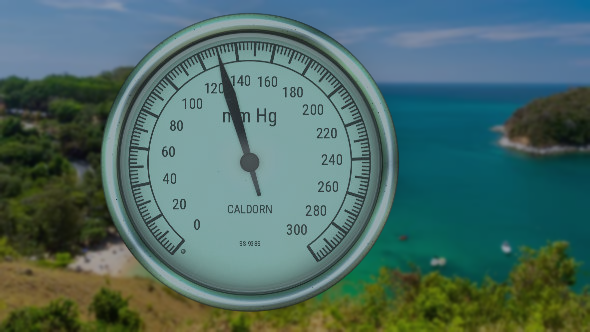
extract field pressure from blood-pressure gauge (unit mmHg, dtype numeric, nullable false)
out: 130 mmHg
